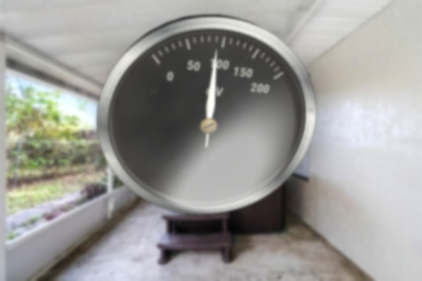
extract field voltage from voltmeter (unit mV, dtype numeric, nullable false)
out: 90 mV
